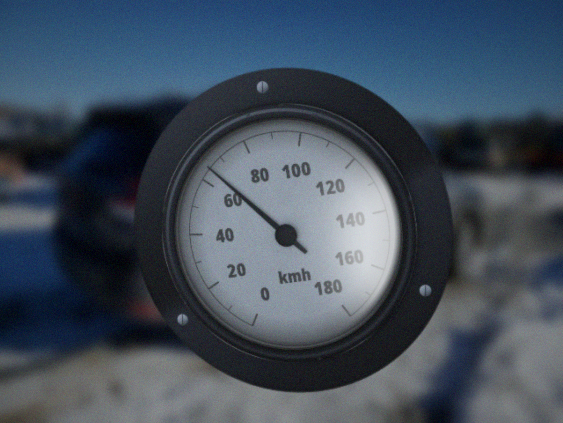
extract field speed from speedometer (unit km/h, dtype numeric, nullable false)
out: 65 km/h
